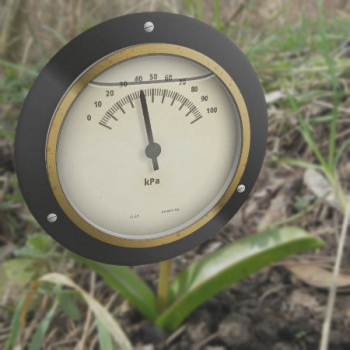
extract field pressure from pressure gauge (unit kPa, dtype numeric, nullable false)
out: 40 kPa
